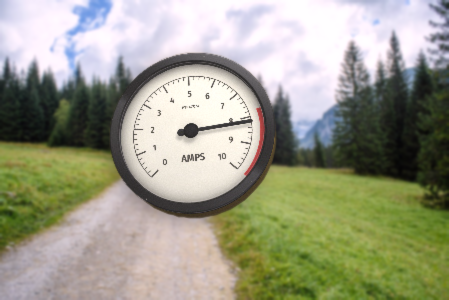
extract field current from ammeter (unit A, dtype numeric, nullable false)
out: 8.2 A
